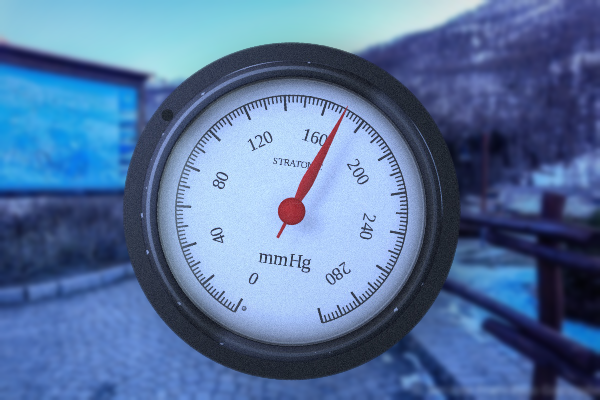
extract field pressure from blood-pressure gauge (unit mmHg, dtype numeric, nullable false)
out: 170 mmHg
